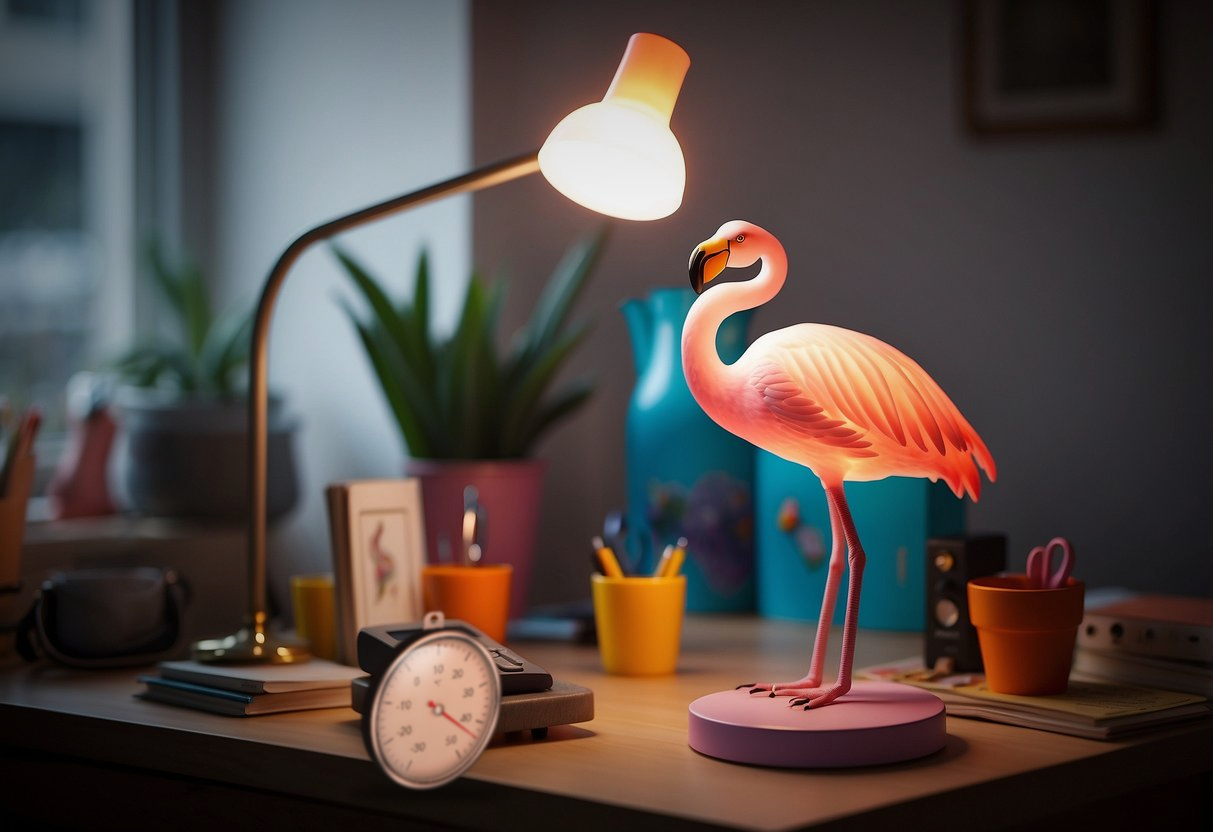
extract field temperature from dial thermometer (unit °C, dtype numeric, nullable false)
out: 44 °C
